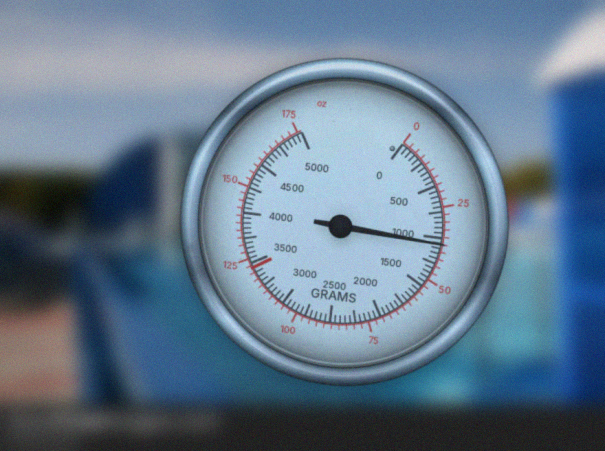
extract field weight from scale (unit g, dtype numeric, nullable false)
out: 1050 g
